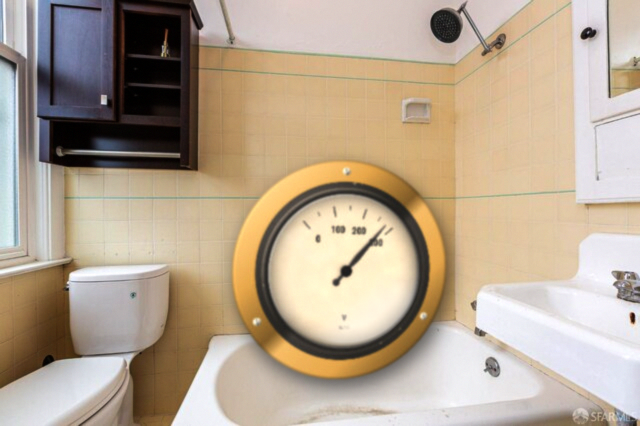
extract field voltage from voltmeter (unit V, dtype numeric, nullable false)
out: 275 V
